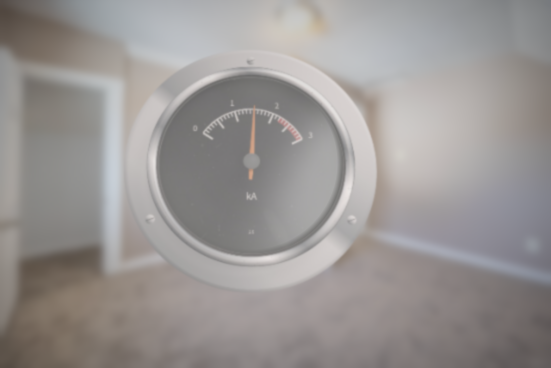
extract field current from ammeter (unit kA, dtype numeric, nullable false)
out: 1.5 kA
